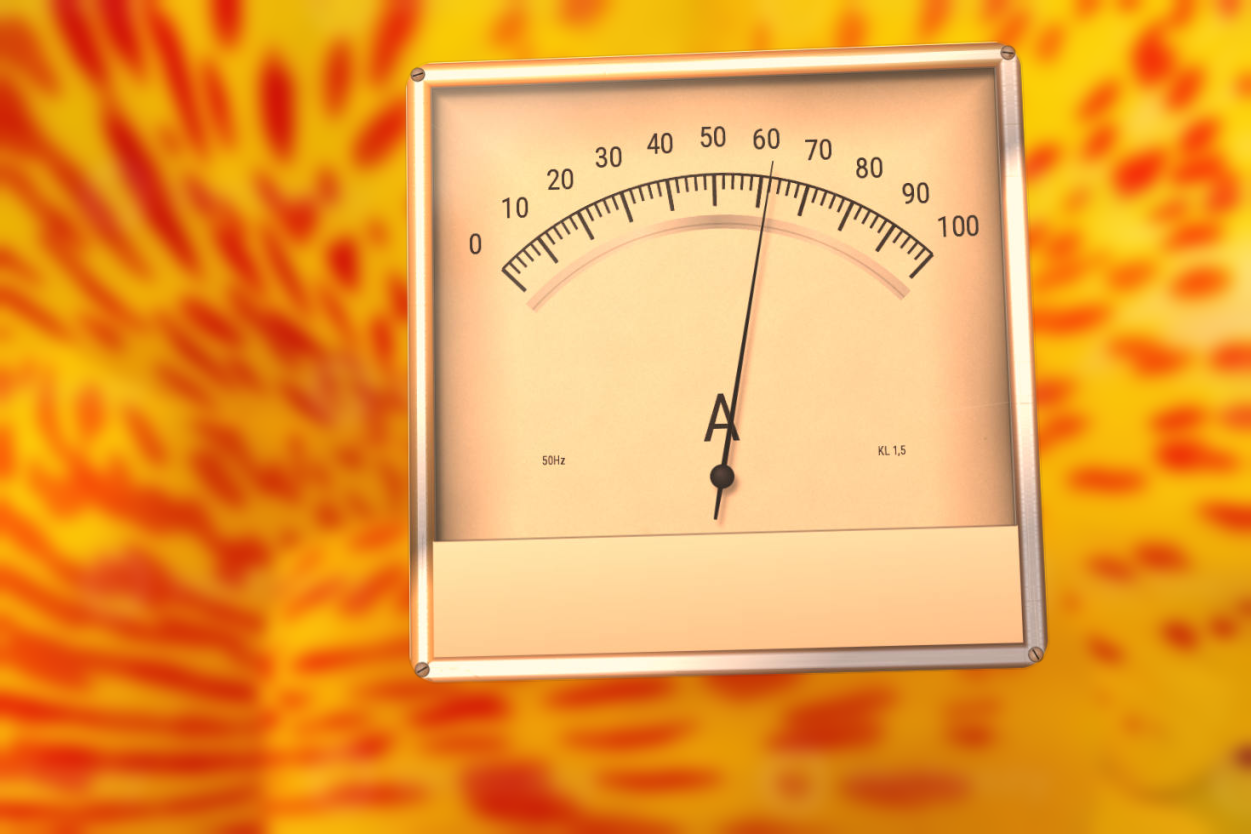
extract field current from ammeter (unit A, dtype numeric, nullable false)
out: 62 A
